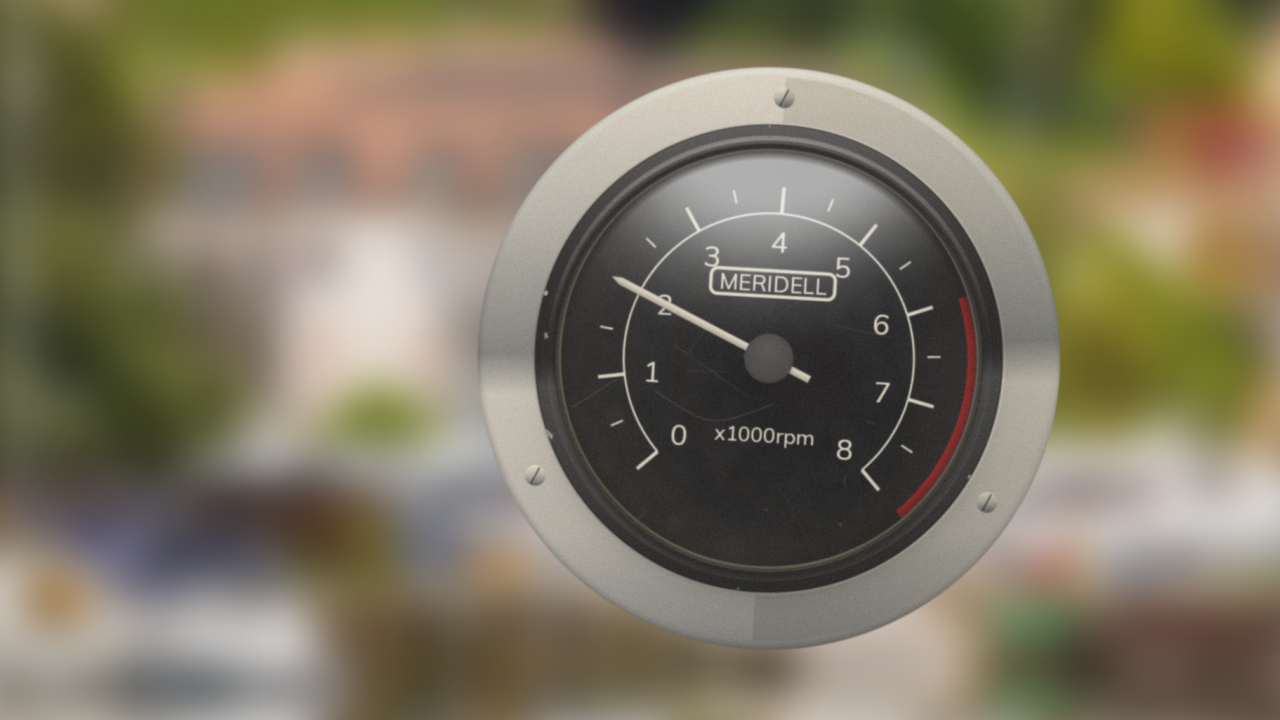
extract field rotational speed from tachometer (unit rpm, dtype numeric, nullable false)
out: 2000 rpm
